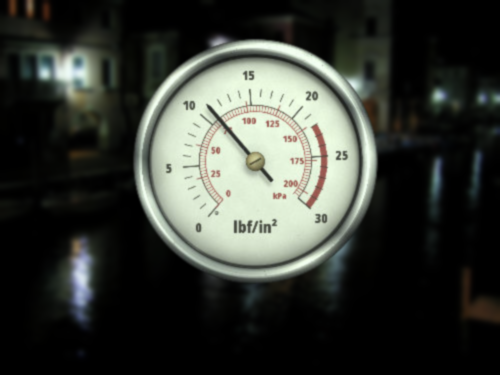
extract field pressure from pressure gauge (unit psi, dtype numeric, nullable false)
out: 11 psi
